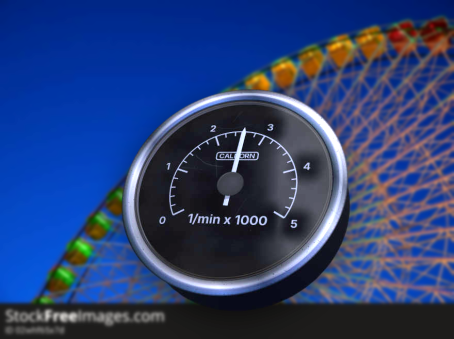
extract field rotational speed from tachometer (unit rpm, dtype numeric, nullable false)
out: 2600 rpm
